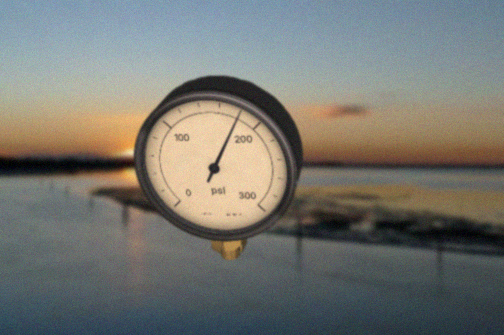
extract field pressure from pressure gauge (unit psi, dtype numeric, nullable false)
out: 180 psi
